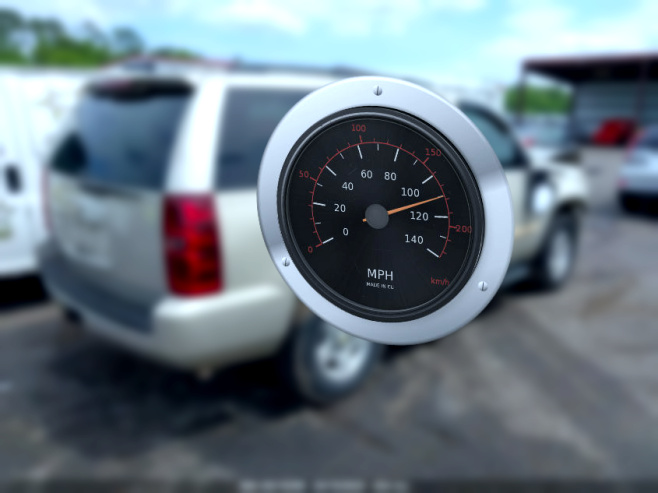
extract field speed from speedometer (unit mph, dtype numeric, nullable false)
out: 110 mph
